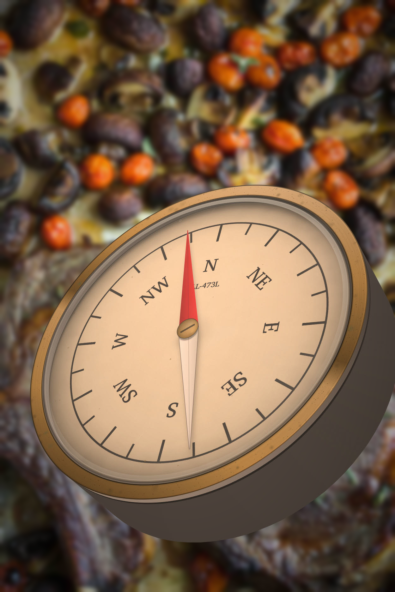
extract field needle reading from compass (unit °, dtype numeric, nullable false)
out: 345 °
